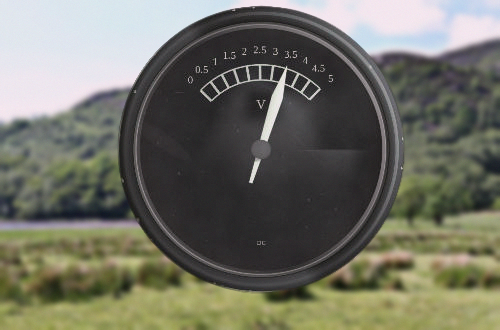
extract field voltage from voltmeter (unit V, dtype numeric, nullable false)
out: 3.5 V
